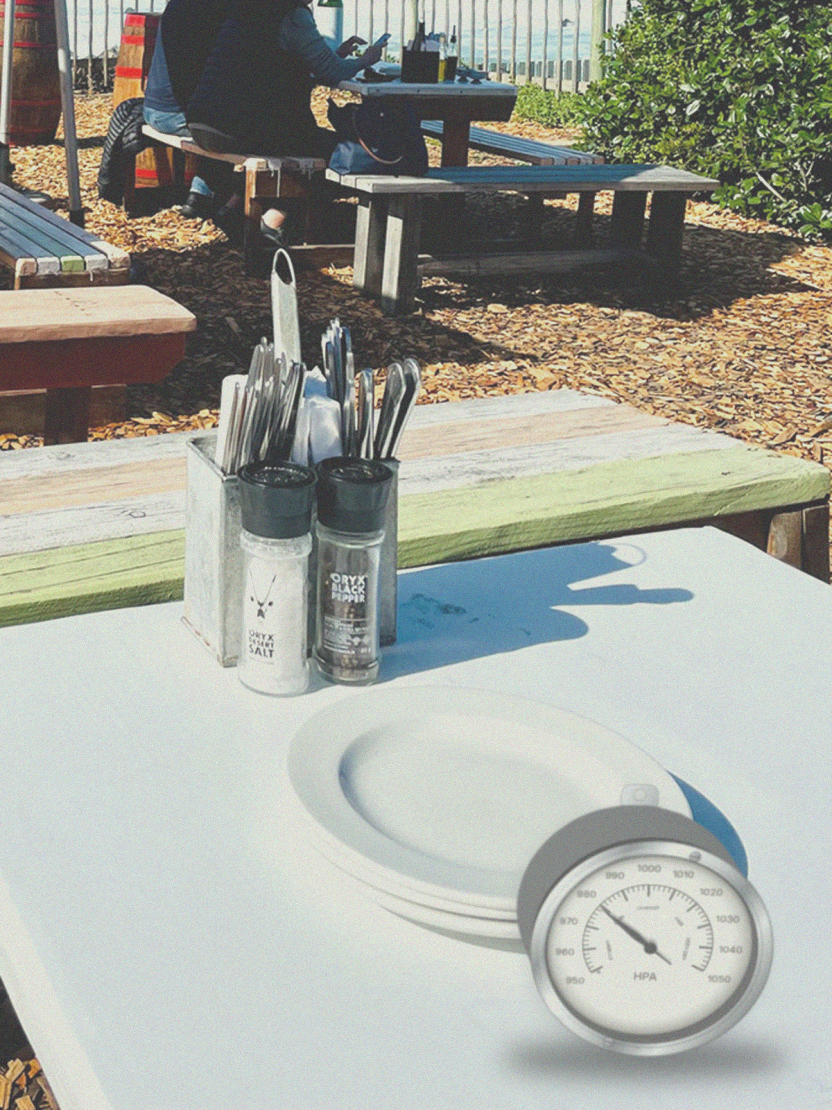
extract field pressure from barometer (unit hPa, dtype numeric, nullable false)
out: 980 hPa
